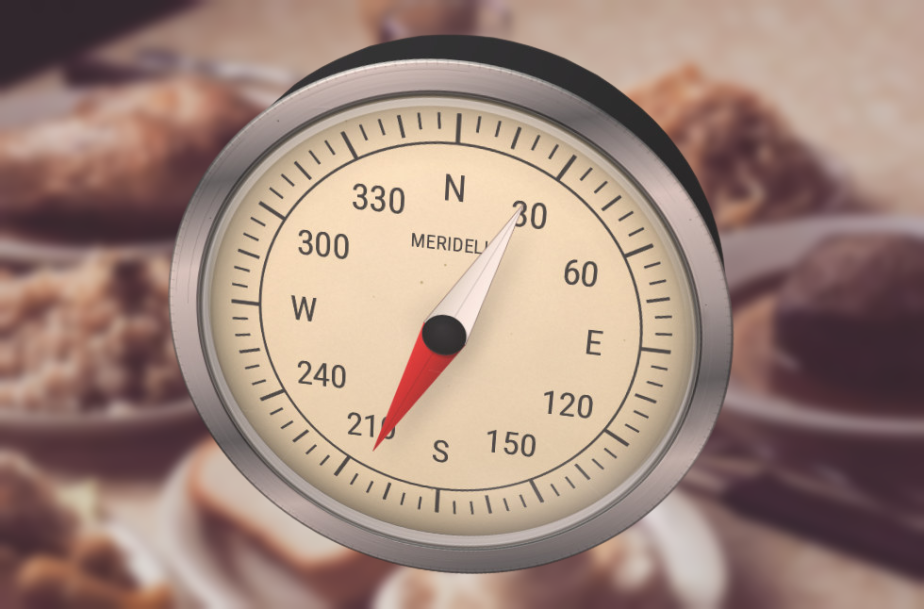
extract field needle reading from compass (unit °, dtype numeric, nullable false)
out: 205 °
